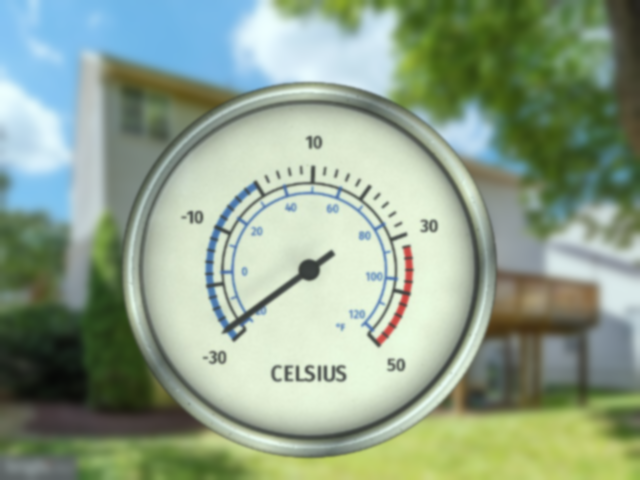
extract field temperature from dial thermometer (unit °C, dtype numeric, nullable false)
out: -28 °C
